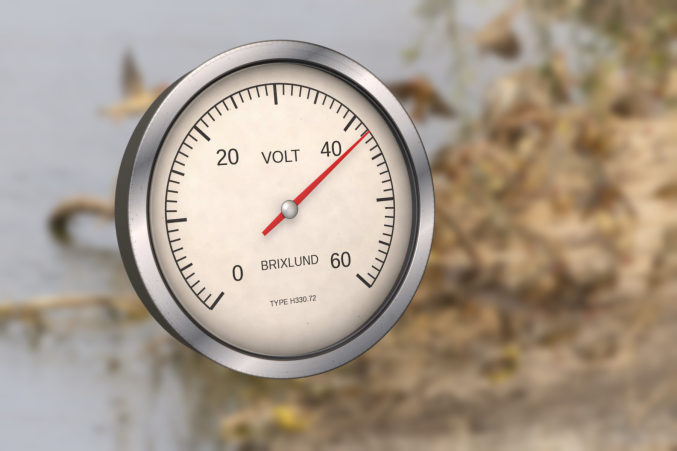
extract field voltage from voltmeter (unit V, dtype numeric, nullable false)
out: 42 V
